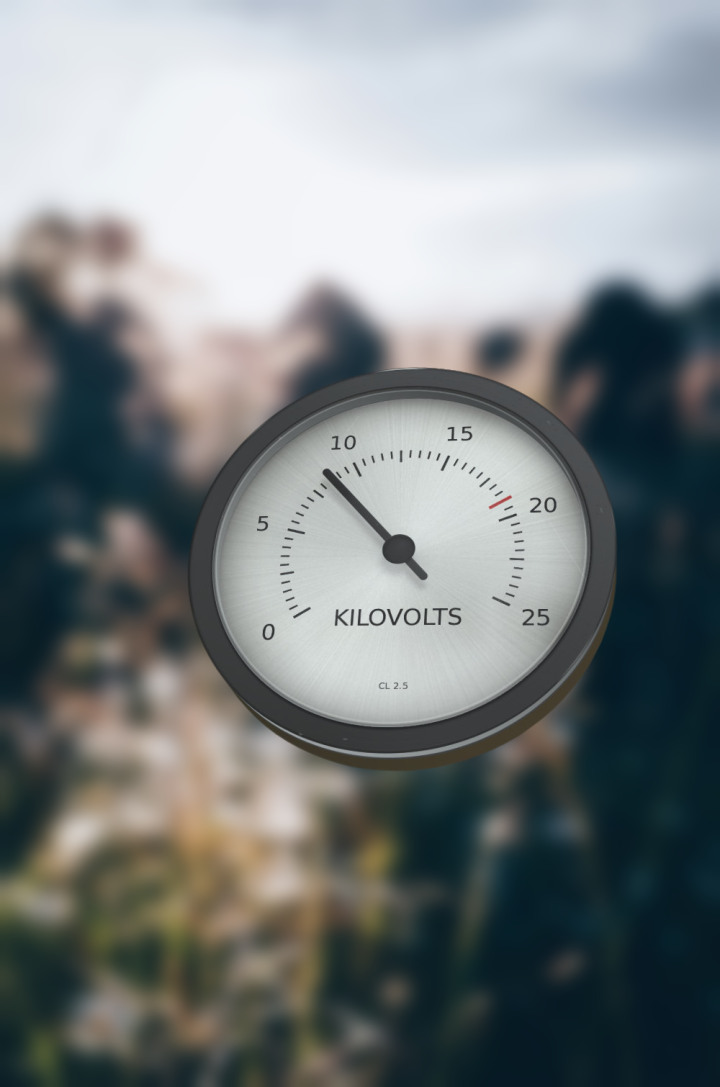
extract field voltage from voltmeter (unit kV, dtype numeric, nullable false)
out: 8.5 kV
